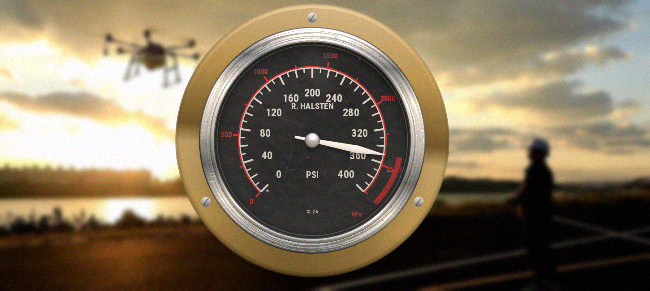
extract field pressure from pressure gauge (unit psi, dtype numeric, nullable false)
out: 350 psi
